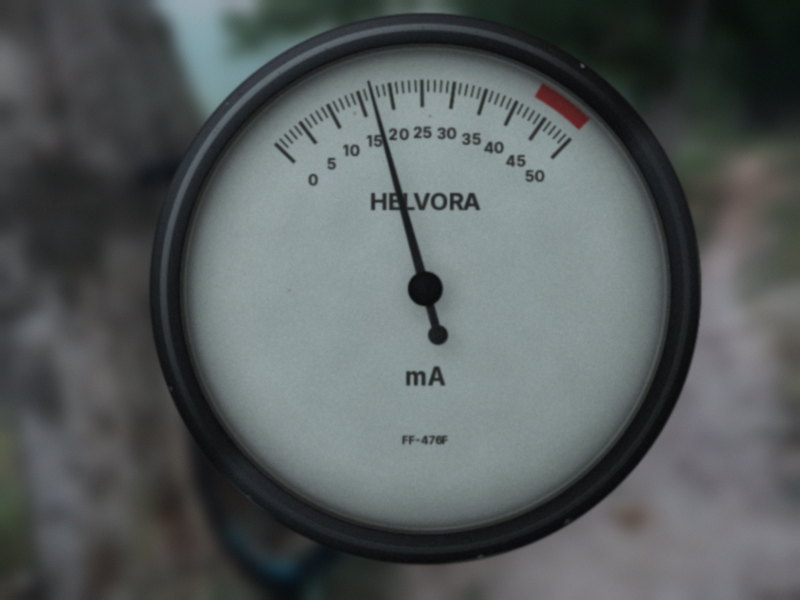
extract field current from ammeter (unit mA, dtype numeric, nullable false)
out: 17 mA
